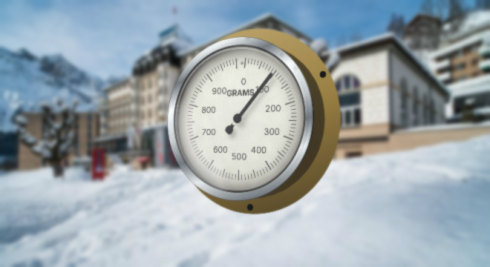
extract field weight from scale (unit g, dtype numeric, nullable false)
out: 100 g
